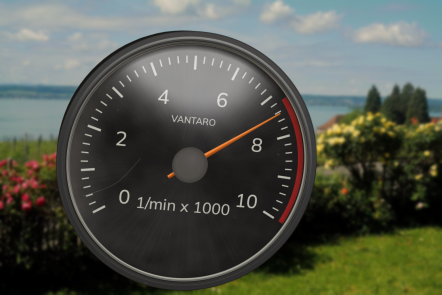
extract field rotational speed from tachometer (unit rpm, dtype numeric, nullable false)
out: 7400 rpm
